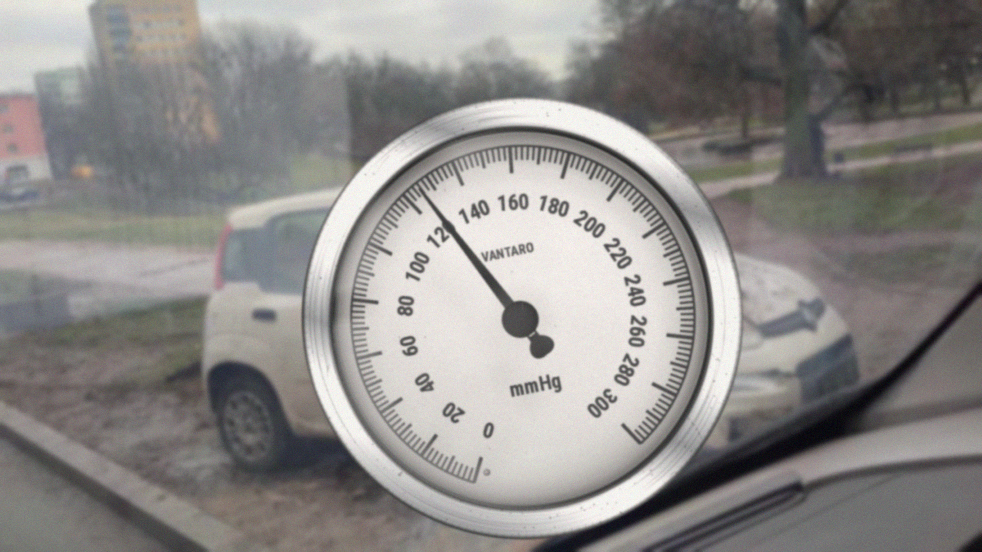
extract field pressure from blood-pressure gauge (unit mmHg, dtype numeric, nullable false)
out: 126 mmHg
